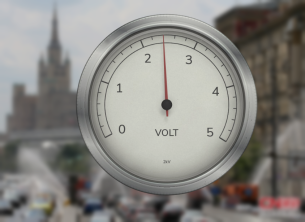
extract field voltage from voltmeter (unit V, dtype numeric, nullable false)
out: 2.4 V
